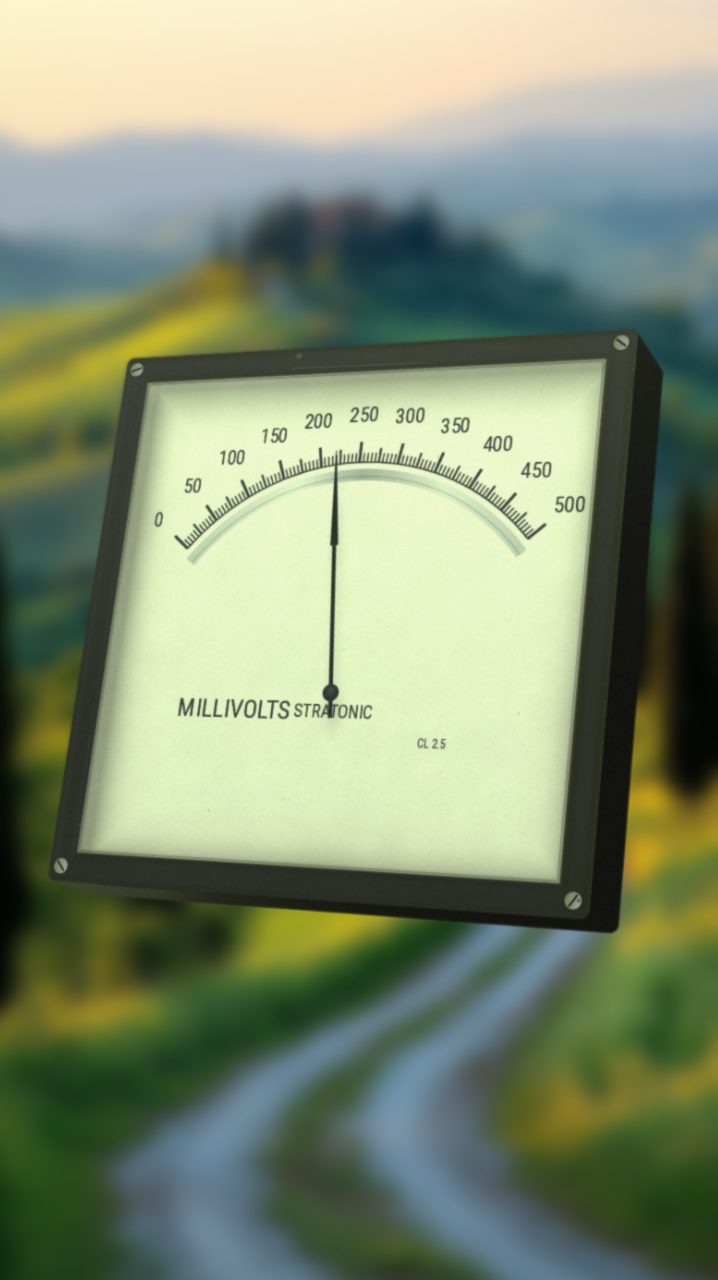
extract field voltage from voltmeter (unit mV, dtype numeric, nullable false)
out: 225 mV
